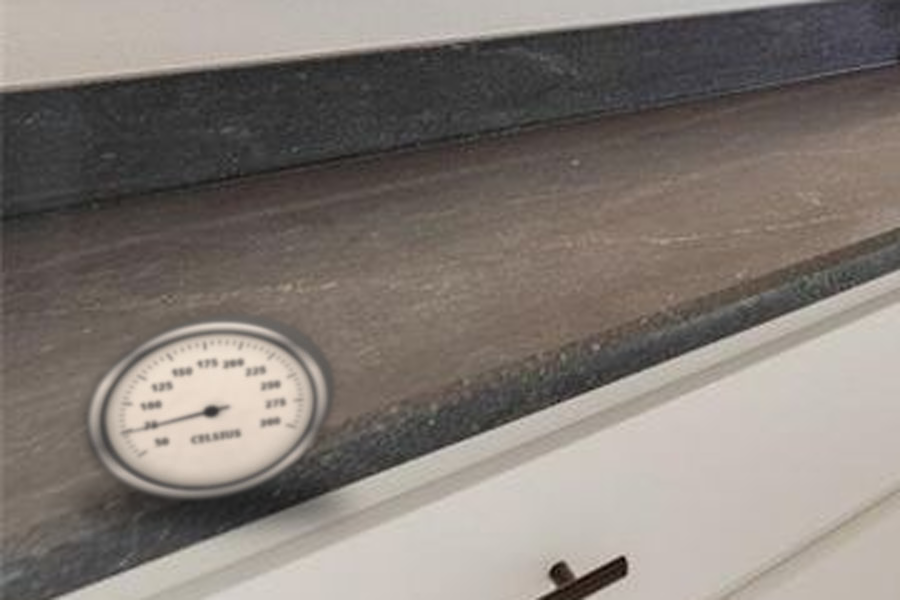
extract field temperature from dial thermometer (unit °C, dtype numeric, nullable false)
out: 75 °C
